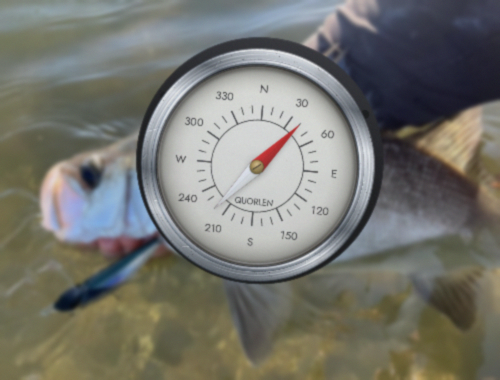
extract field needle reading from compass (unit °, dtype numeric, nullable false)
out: 40 °
